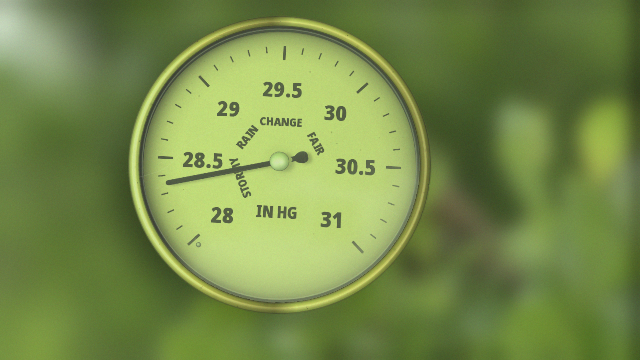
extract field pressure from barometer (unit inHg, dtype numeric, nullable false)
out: 28.35 inHg
